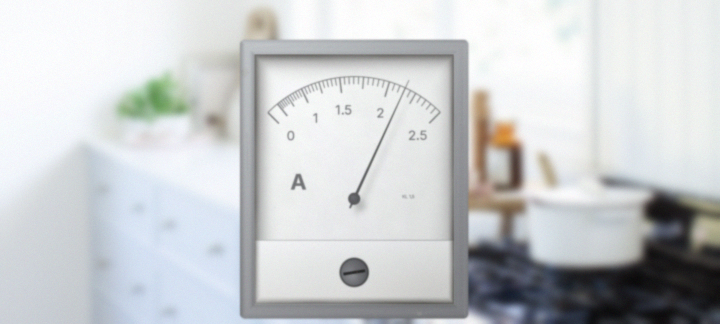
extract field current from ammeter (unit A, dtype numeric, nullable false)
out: 2.15 A
